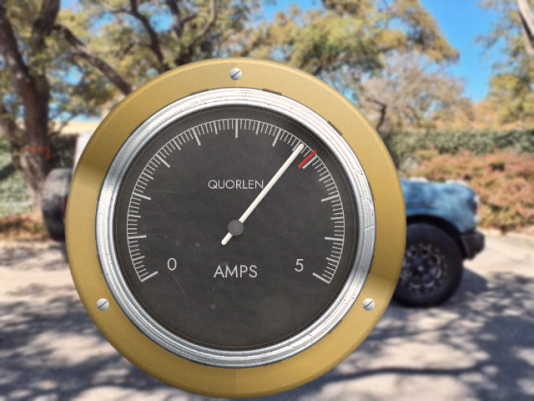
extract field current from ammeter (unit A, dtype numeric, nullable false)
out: 3.3 A
